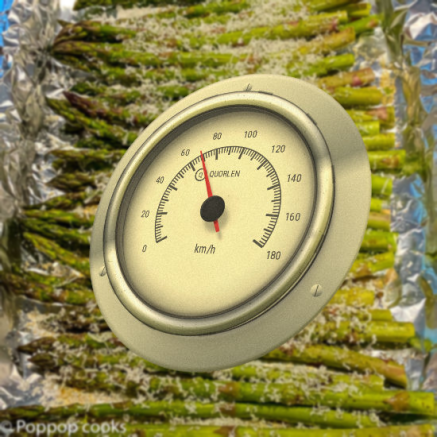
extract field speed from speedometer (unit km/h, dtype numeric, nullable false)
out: 70 km/h
